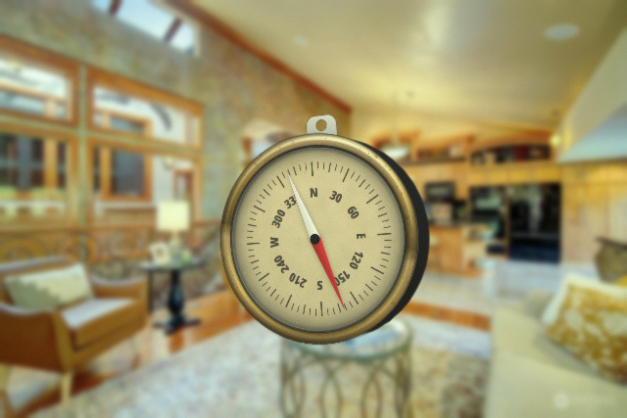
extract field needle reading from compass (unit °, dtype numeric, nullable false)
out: 160 °
